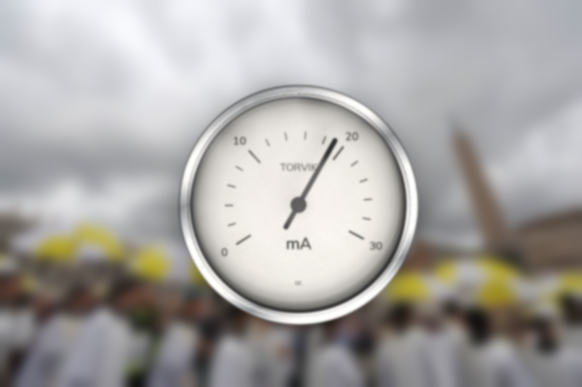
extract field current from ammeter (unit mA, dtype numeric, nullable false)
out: 19 mA
